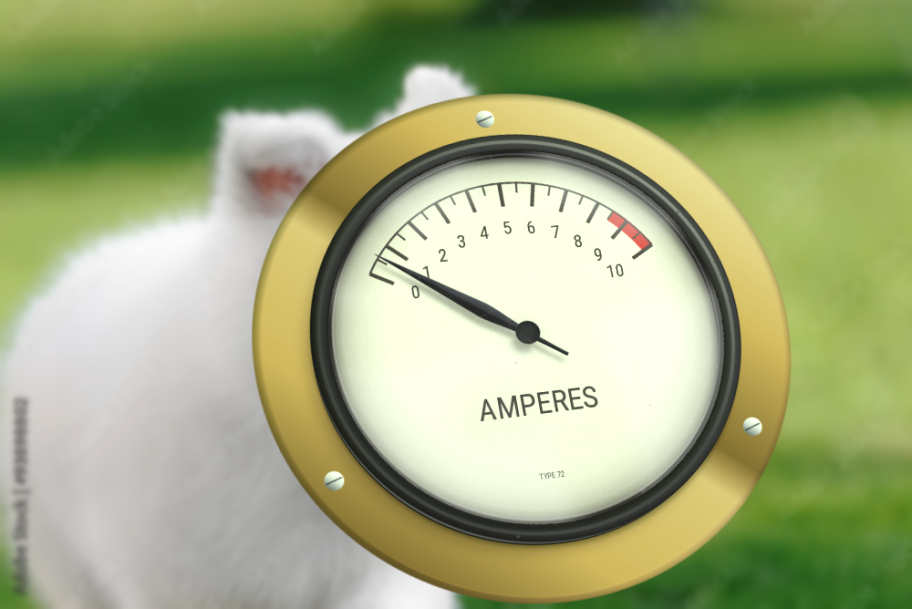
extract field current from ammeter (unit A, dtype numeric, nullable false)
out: 0.5 A
